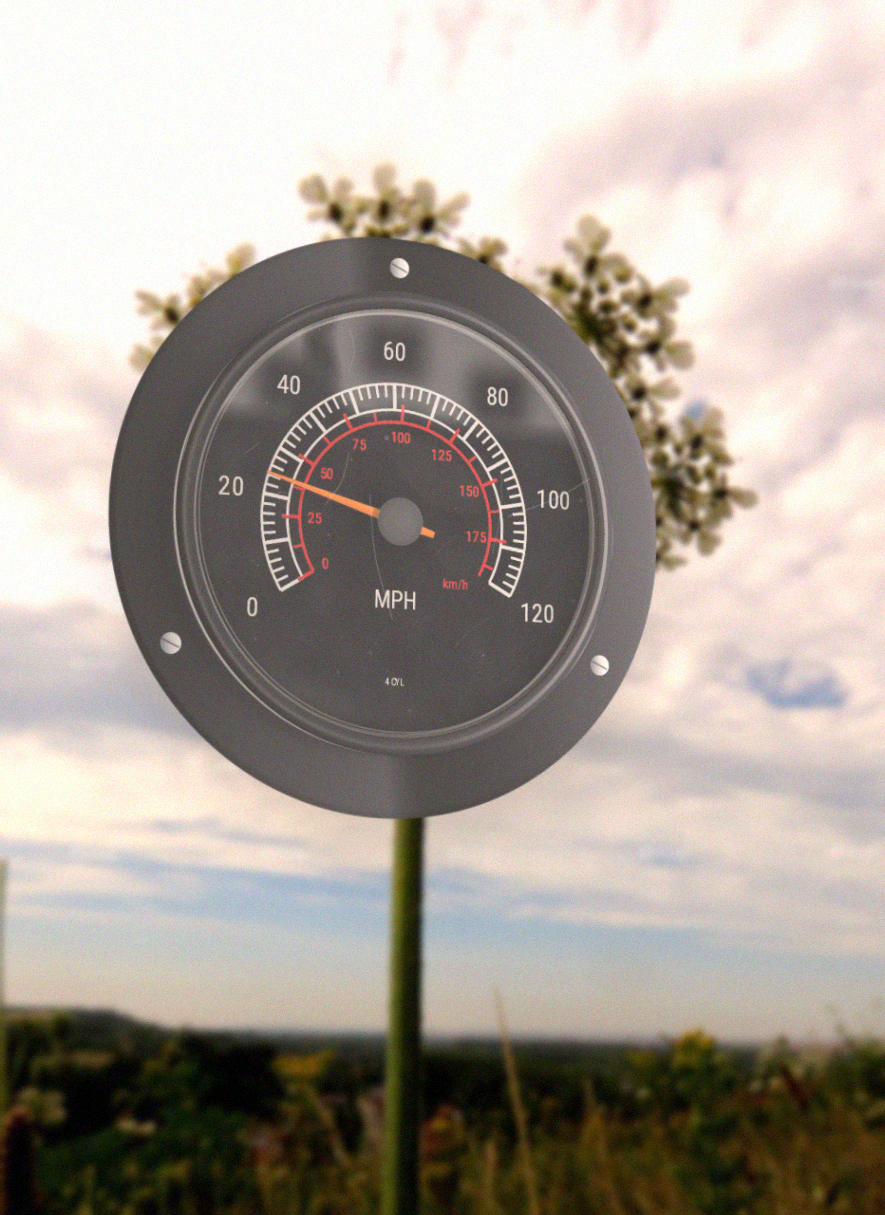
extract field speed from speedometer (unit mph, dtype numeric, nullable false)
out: 24 mph
